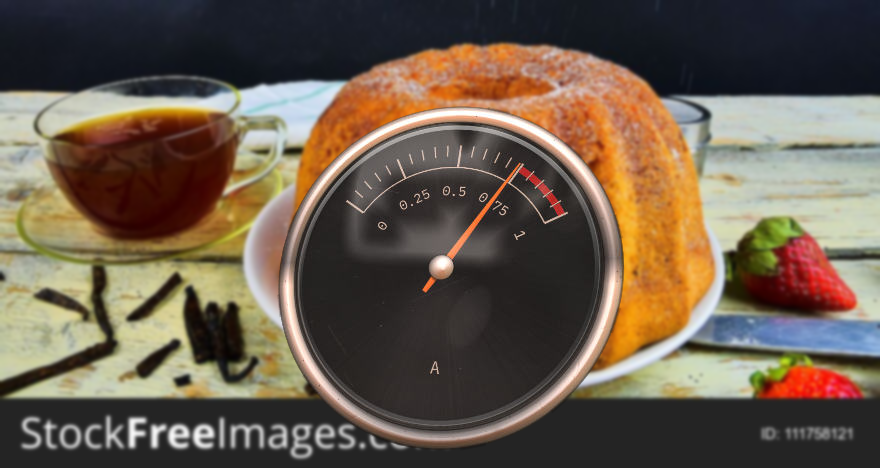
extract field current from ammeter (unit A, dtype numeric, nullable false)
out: 0.75 A
